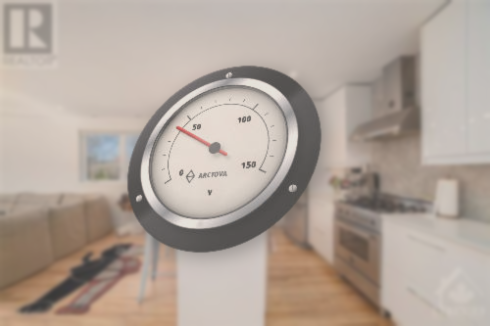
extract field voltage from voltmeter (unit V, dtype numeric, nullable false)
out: 40 V
